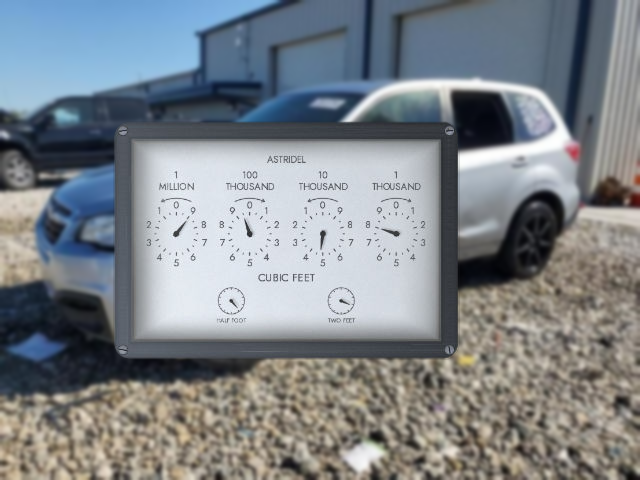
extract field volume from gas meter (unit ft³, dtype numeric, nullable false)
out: 894800 ft³
